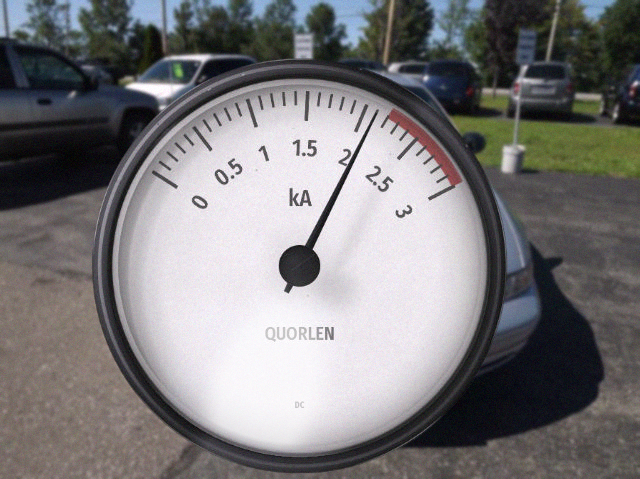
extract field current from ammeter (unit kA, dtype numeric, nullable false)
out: 2.1 kA
